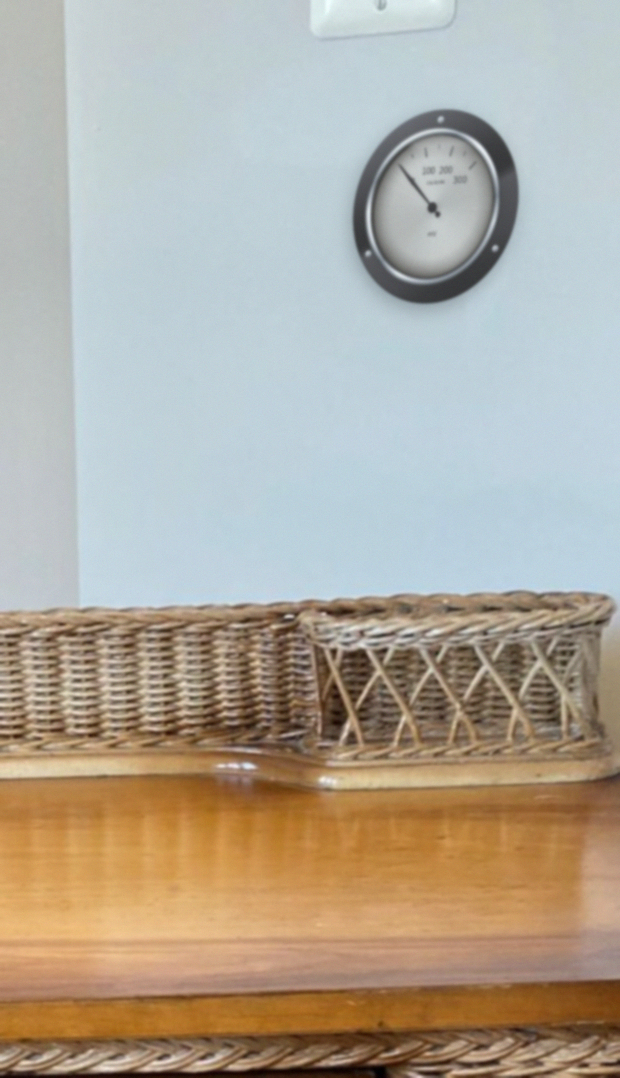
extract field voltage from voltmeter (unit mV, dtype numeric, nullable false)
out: 0 mV
